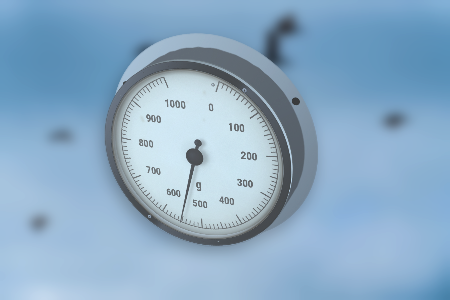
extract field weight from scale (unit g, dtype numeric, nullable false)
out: 550 g
